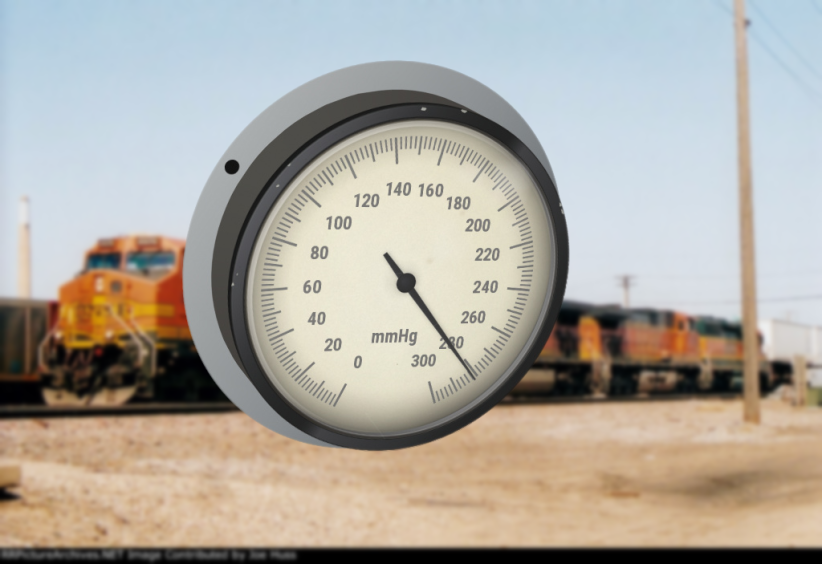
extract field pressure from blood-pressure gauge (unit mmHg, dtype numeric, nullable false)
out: 282 mmHg
